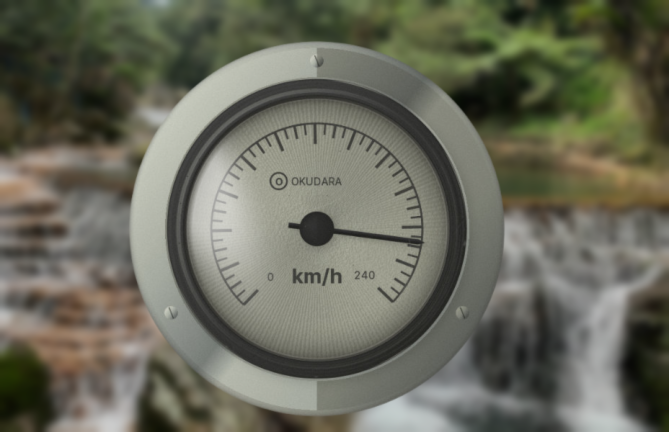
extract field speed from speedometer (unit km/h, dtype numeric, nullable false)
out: 207.5 km/h
